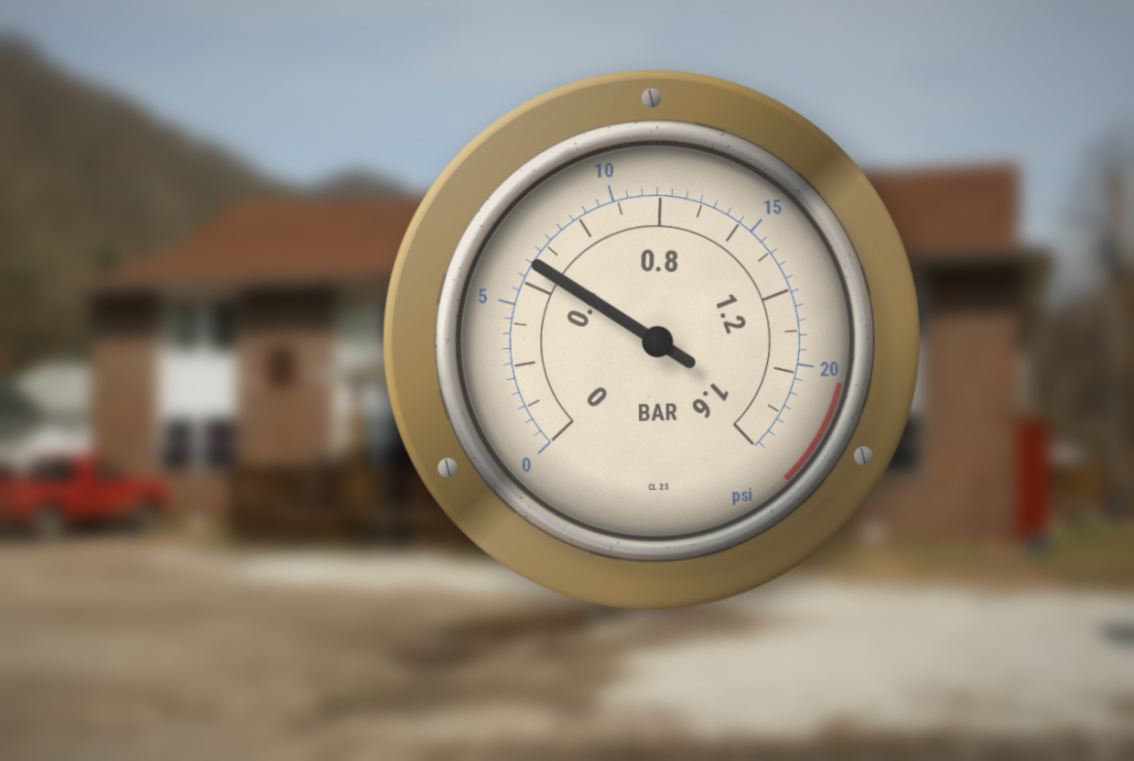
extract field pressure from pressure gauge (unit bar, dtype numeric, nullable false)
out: 0.45 bar
